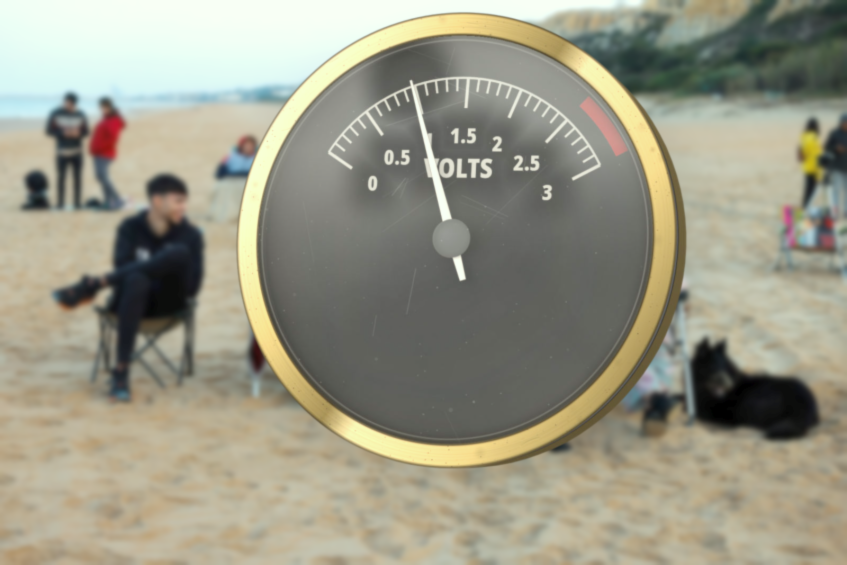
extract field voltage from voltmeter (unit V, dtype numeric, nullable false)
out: 1 V
